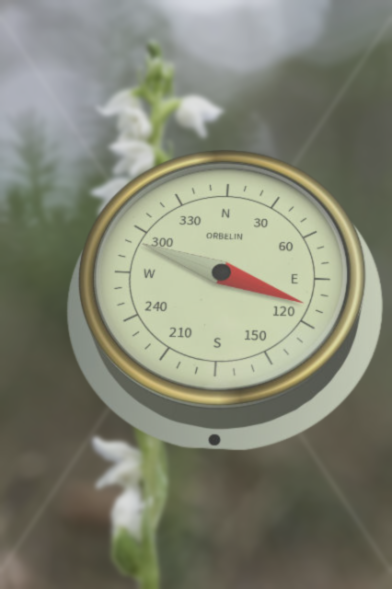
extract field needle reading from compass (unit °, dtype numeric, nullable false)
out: 110 °
